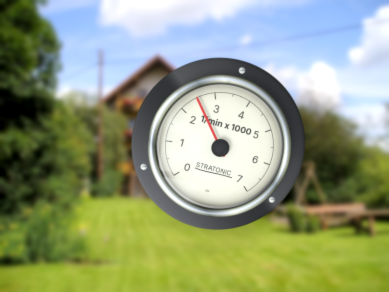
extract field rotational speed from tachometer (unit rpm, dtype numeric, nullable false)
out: 2500 rpm
